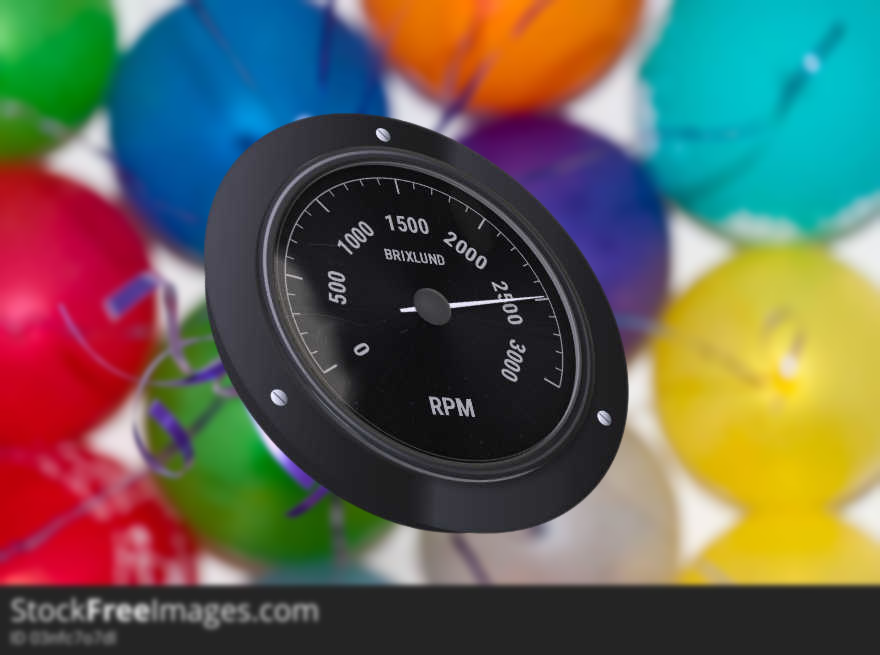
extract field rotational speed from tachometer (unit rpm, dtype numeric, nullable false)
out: 2500 rpm
